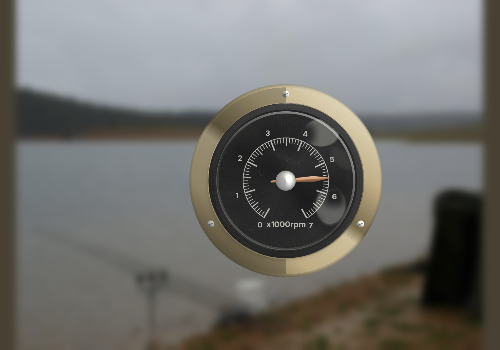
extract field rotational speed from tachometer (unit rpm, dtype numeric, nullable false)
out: 5500 rpm
